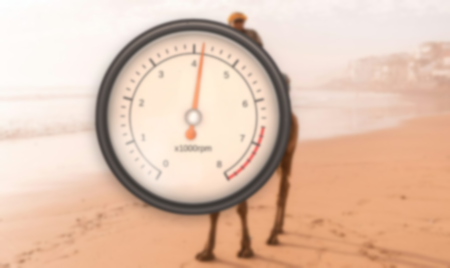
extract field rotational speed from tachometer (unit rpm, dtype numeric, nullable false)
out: 4200 rpm
